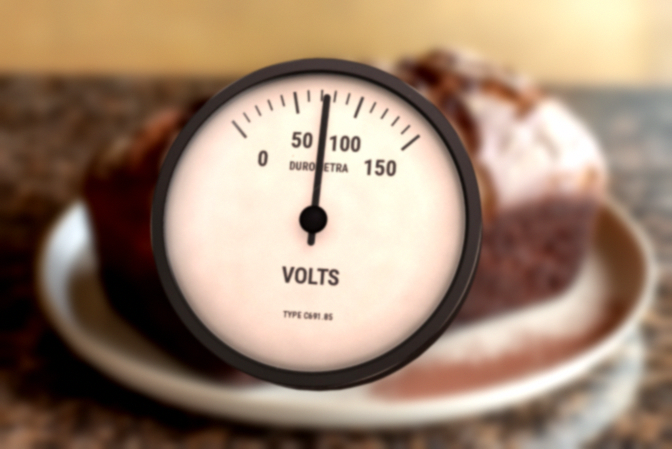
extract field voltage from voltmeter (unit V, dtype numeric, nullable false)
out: 75 V
